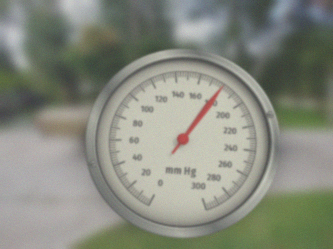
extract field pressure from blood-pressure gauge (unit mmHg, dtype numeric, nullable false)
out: 180 mmHg
